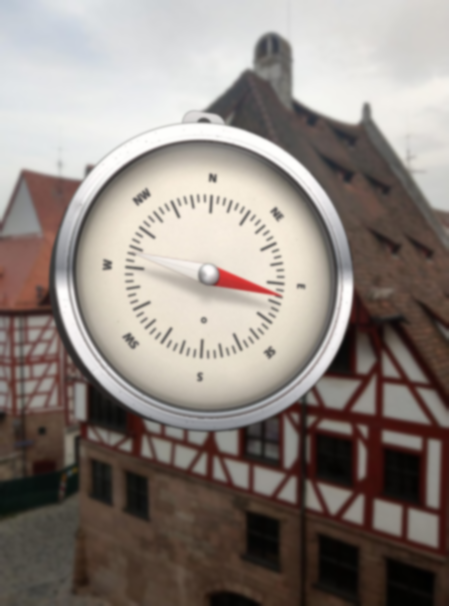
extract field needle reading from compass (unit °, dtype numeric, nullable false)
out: 100 °
